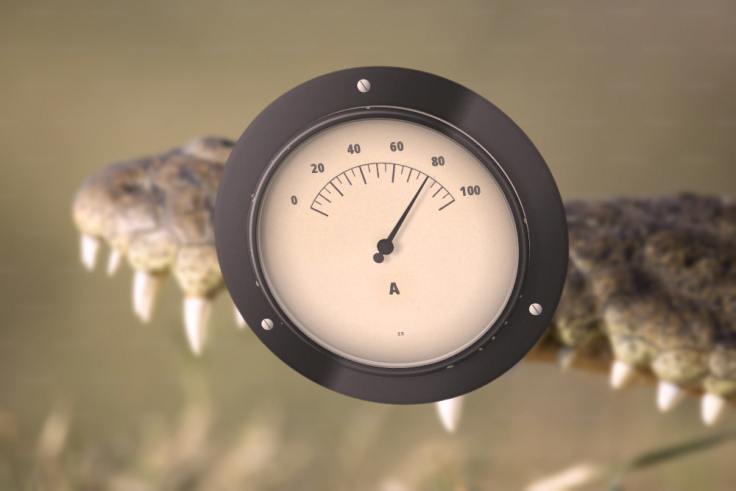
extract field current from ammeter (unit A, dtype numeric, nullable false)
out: 80 A
